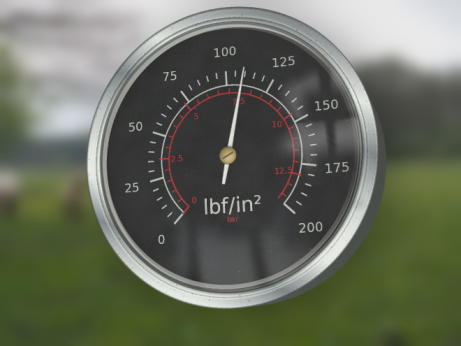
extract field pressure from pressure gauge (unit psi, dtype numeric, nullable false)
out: 110 psi
